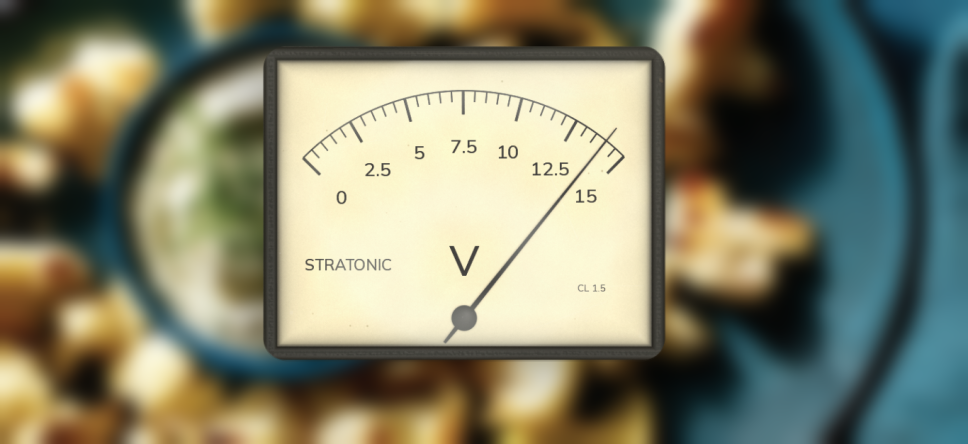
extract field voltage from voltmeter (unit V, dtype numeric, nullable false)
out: 14 V
